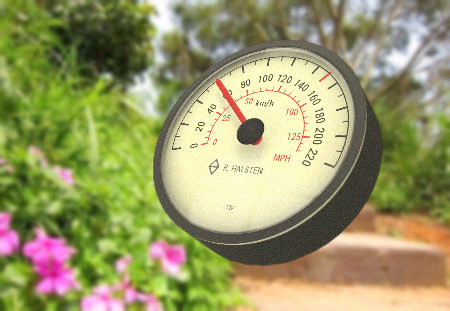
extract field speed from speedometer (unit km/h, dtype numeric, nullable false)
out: 60 km/h
